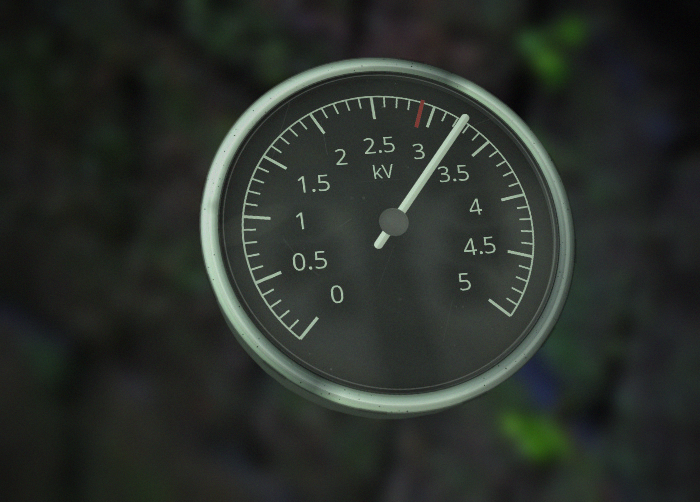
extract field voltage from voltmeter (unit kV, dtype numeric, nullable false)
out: 3.25 kV
